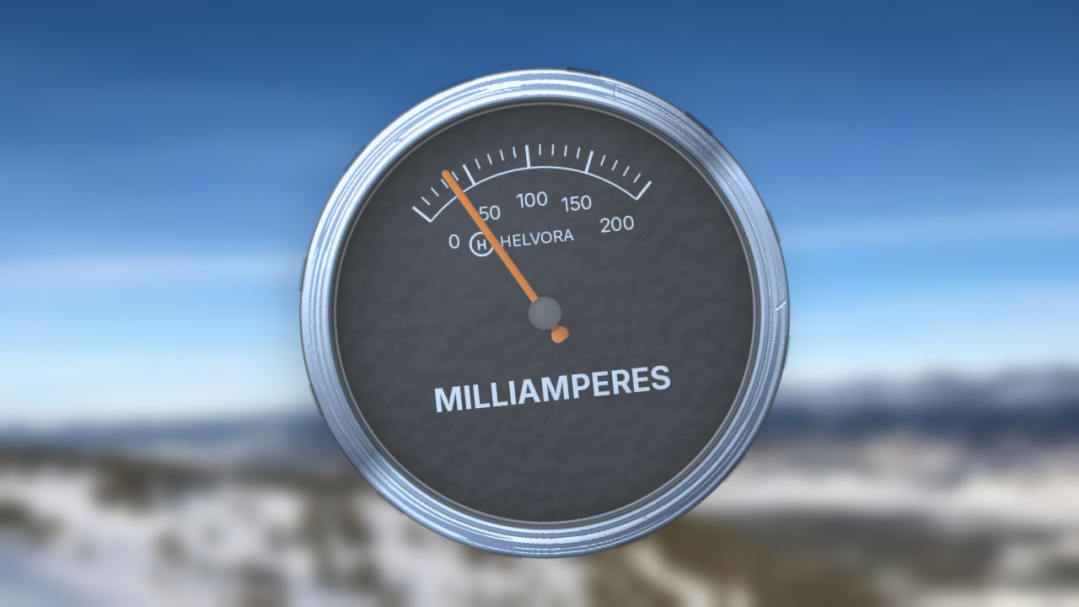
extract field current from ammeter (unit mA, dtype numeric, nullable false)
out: 35 mA
